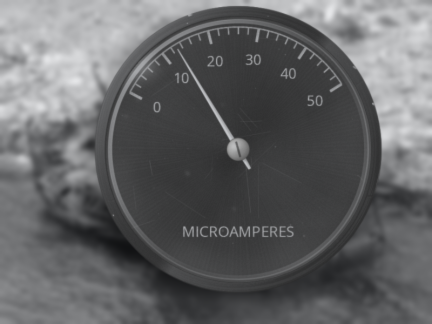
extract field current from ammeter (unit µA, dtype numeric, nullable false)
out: 13 µA
